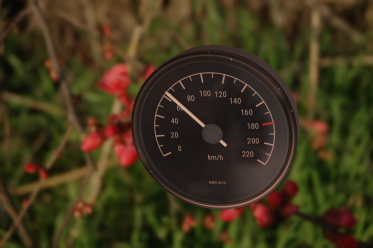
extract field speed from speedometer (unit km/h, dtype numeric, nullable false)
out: 65 km/h
